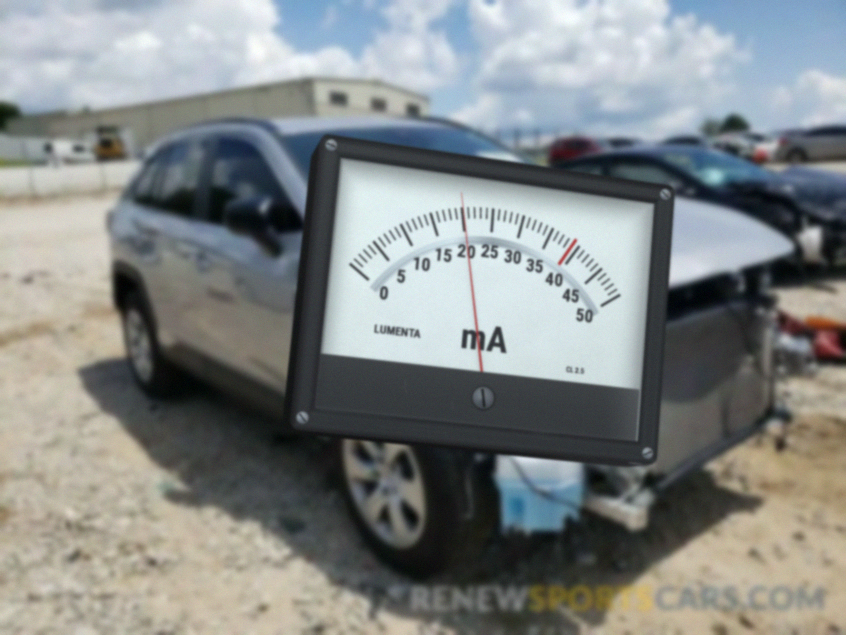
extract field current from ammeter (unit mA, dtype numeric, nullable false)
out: 20 mA
